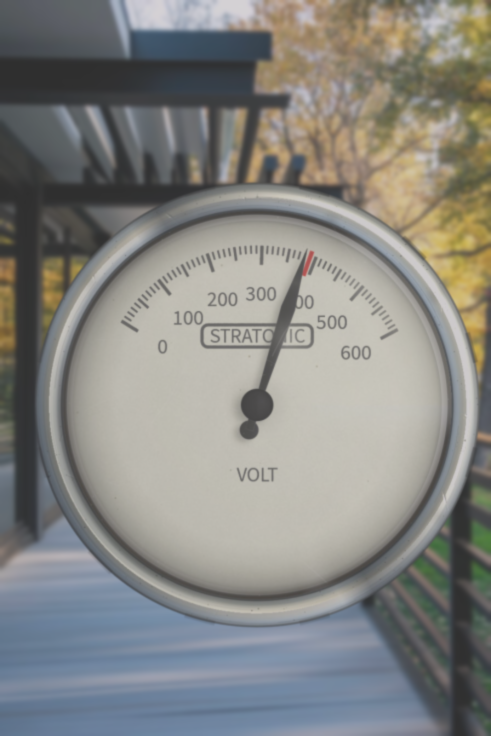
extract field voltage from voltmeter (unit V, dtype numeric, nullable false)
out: 380 V
